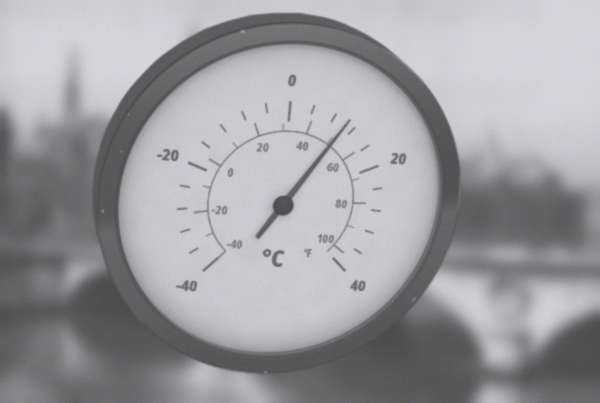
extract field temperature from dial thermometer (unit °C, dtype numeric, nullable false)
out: 10 °C
